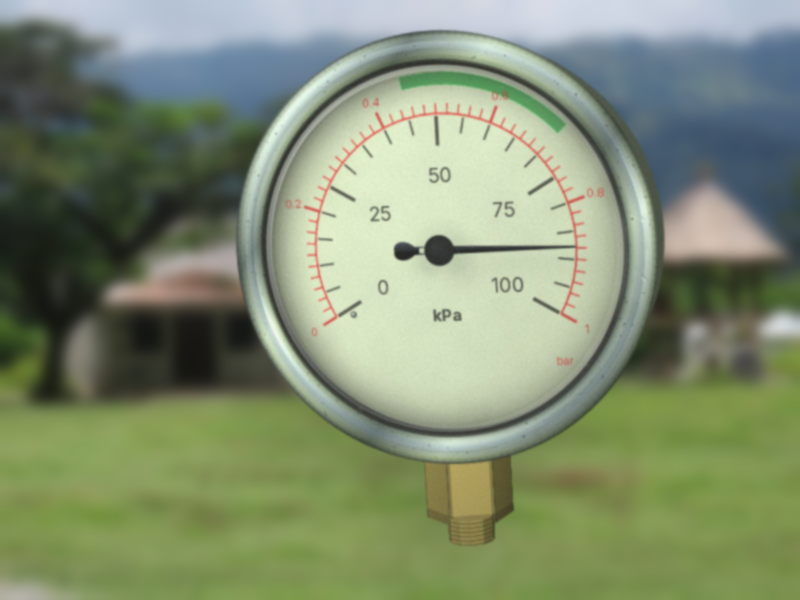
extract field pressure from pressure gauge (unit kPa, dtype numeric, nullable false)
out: 87.5 kPa
